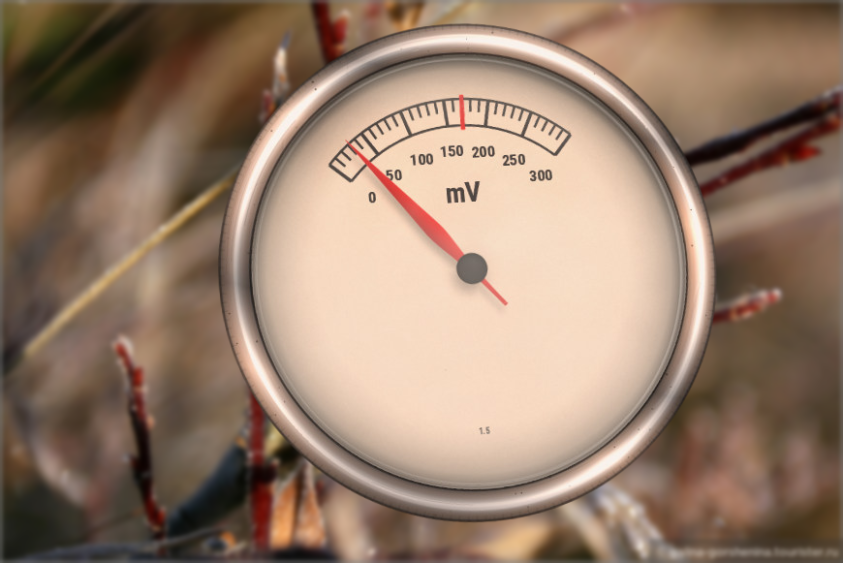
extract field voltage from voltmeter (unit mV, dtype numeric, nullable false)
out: 30 mV
